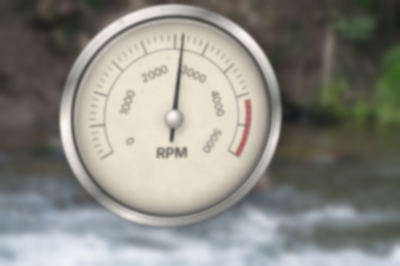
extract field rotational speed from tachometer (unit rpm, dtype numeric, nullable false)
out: 2600 rpm
